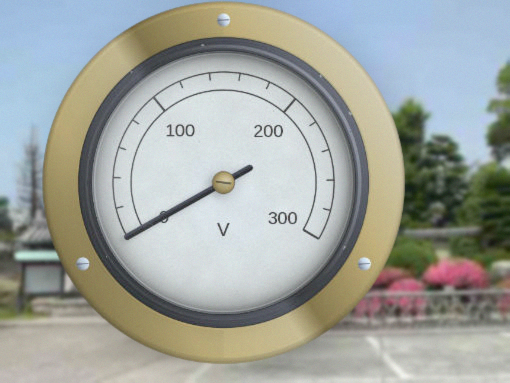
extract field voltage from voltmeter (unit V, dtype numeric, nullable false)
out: 0 V
